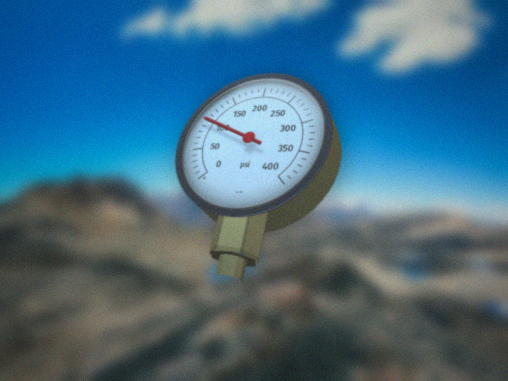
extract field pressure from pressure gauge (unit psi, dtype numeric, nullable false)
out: 100 psi
